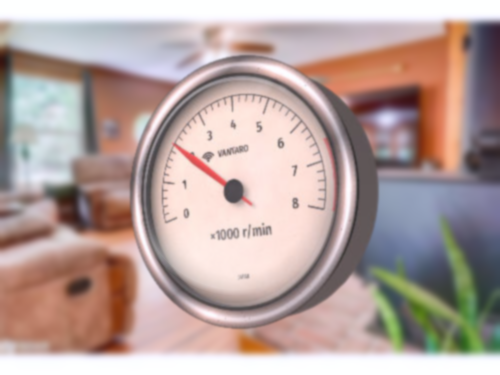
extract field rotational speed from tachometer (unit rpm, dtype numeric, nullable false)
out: 2000 rpm
